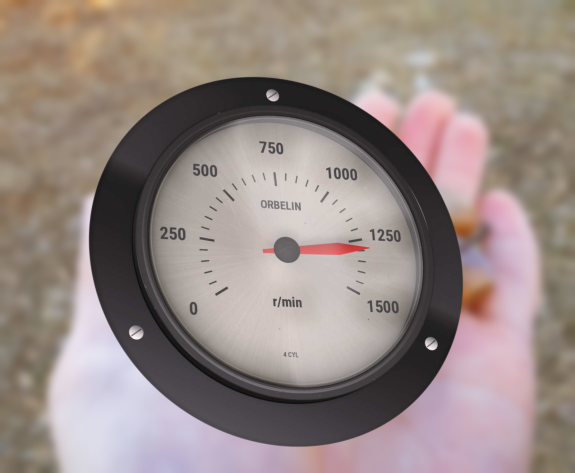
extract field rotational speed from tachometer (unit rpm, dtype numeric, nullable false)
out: 1300 rpm
